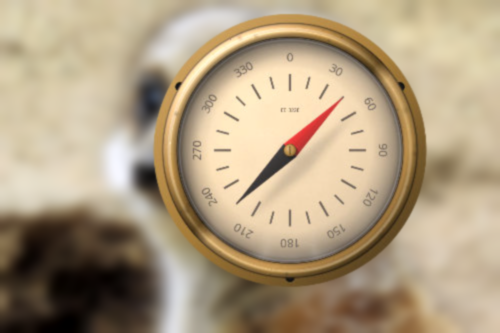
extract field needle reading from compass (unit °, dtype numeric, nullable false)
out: 45 °
